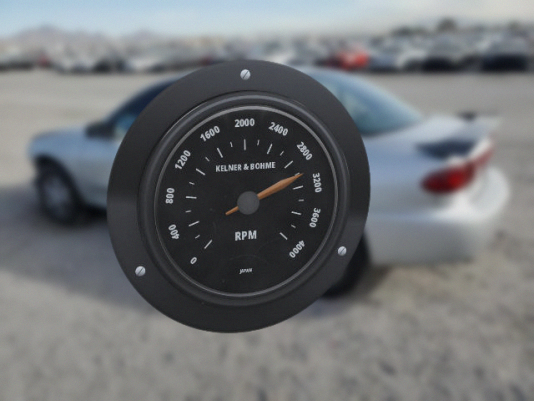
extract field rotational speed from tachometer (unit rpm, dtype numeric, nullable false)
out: 3000 rpm
